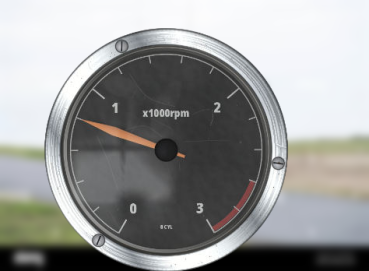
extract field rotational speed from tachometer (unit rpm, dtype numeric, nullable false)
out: 800 rpm
